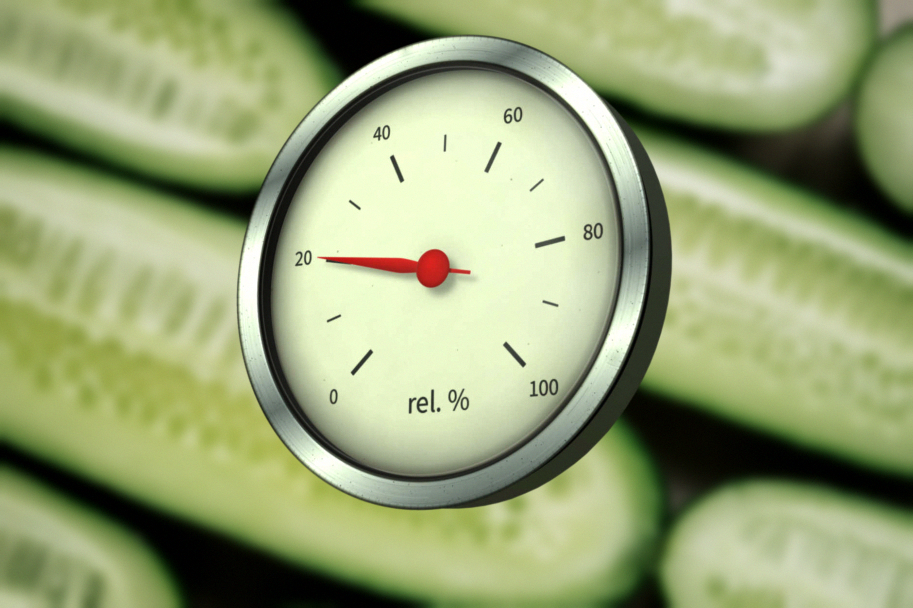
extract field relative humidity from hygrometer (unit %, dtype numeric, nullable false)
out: 20 %
